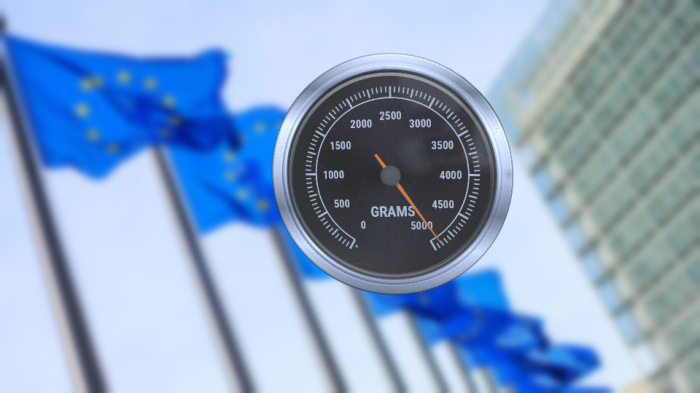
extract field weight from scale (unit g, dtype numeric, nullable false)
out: 4900 g
